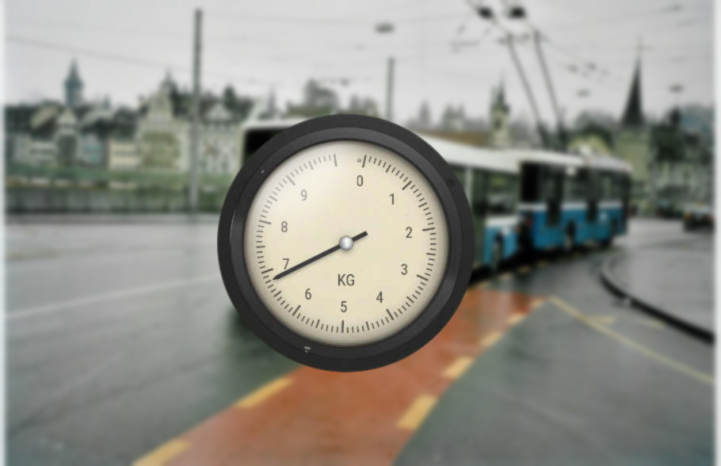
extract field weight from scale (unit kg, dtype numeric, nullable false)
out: 6.8 kg
